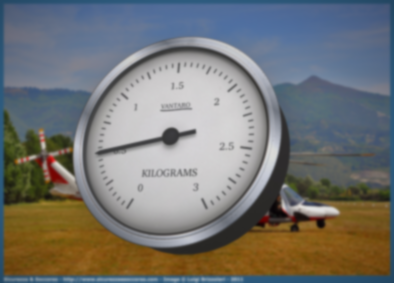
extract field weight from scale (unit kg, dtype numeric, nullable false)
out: 0.5 kg
